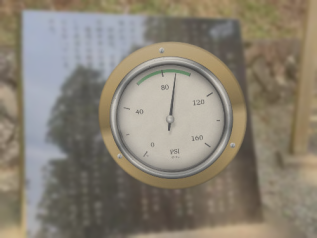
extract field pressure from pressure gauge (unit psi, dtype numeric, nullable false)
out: 90 psi
